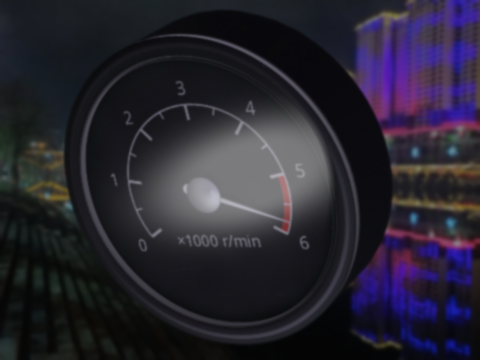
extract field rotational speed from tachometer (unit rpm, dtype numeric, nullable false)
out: 5750 rpm
